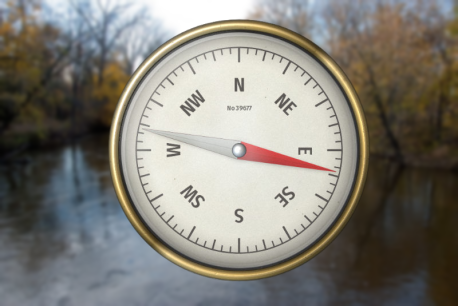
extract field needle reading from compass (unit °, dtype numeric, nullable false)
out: 102.5 °
